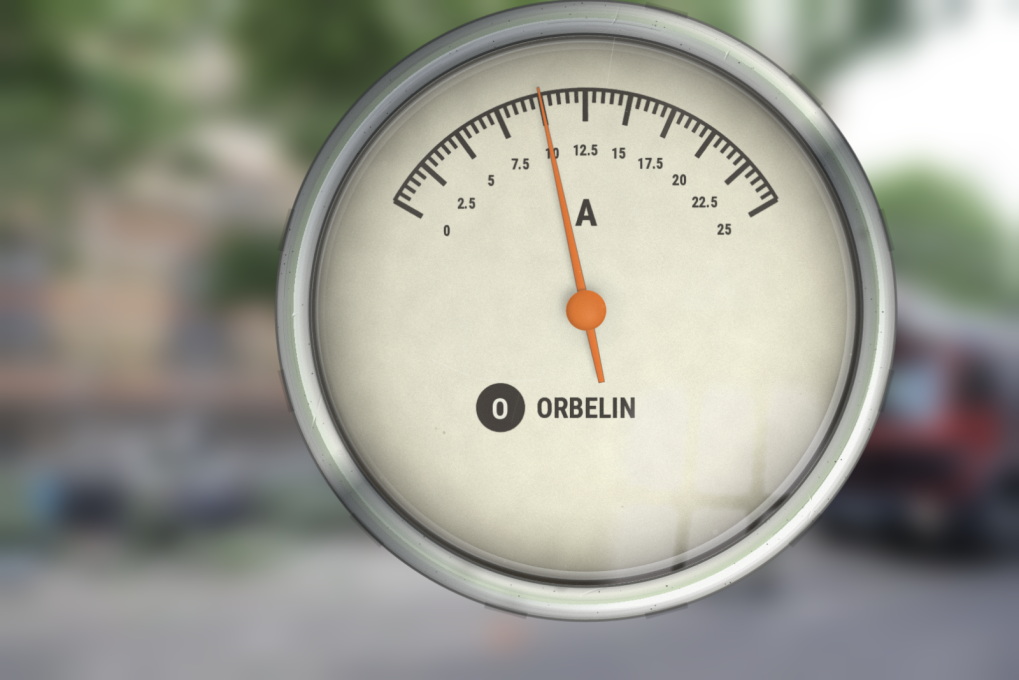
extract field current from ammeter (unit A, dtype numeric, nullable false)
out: 10 A
